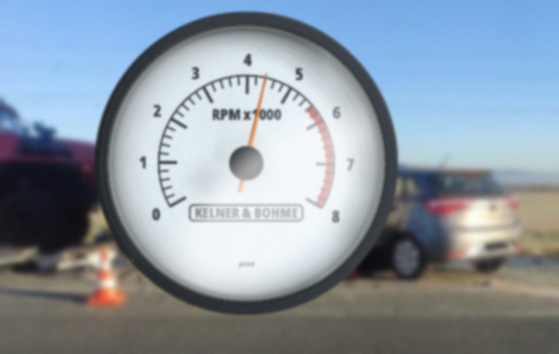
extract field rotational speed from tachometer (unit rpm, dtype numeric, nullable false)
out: 4400 rpm
